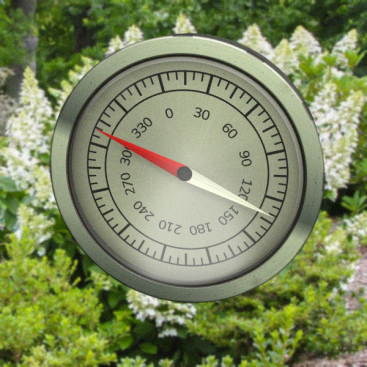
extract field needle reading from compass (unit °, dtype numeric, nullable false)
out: 310 °
